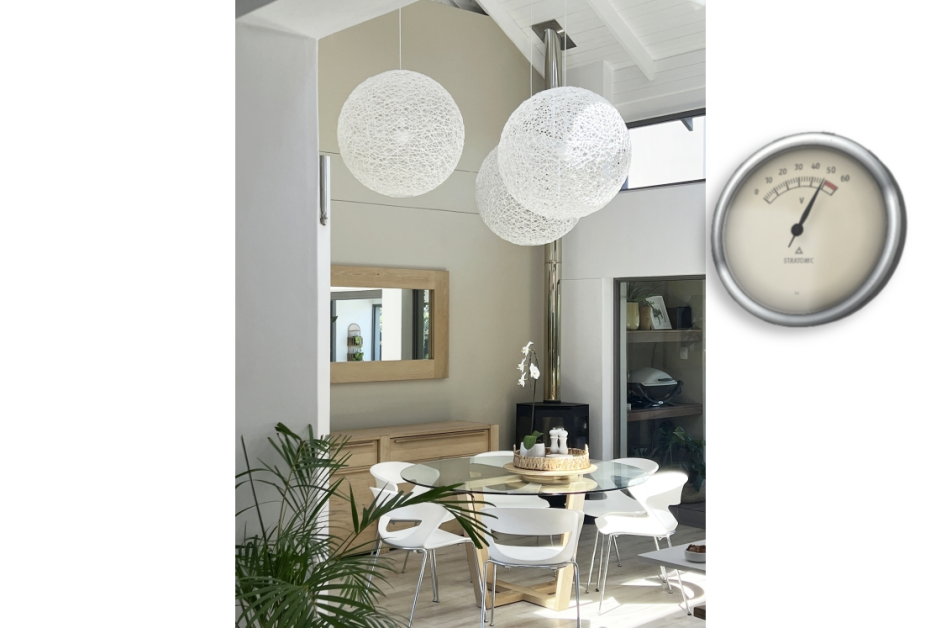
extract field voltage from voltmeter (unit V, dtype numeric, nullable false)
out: 50 V
